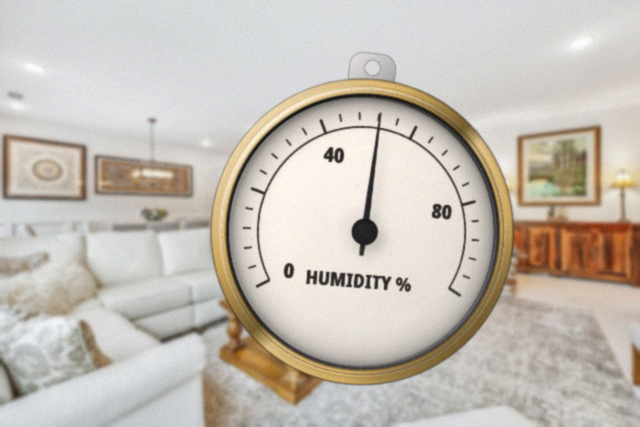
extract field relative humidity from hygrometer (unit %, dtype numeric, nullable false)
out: 52 %
